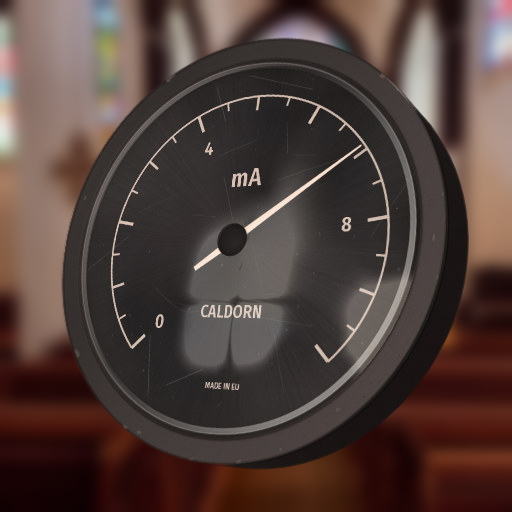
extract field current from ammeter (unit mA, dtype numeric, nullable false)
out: 7 mA
